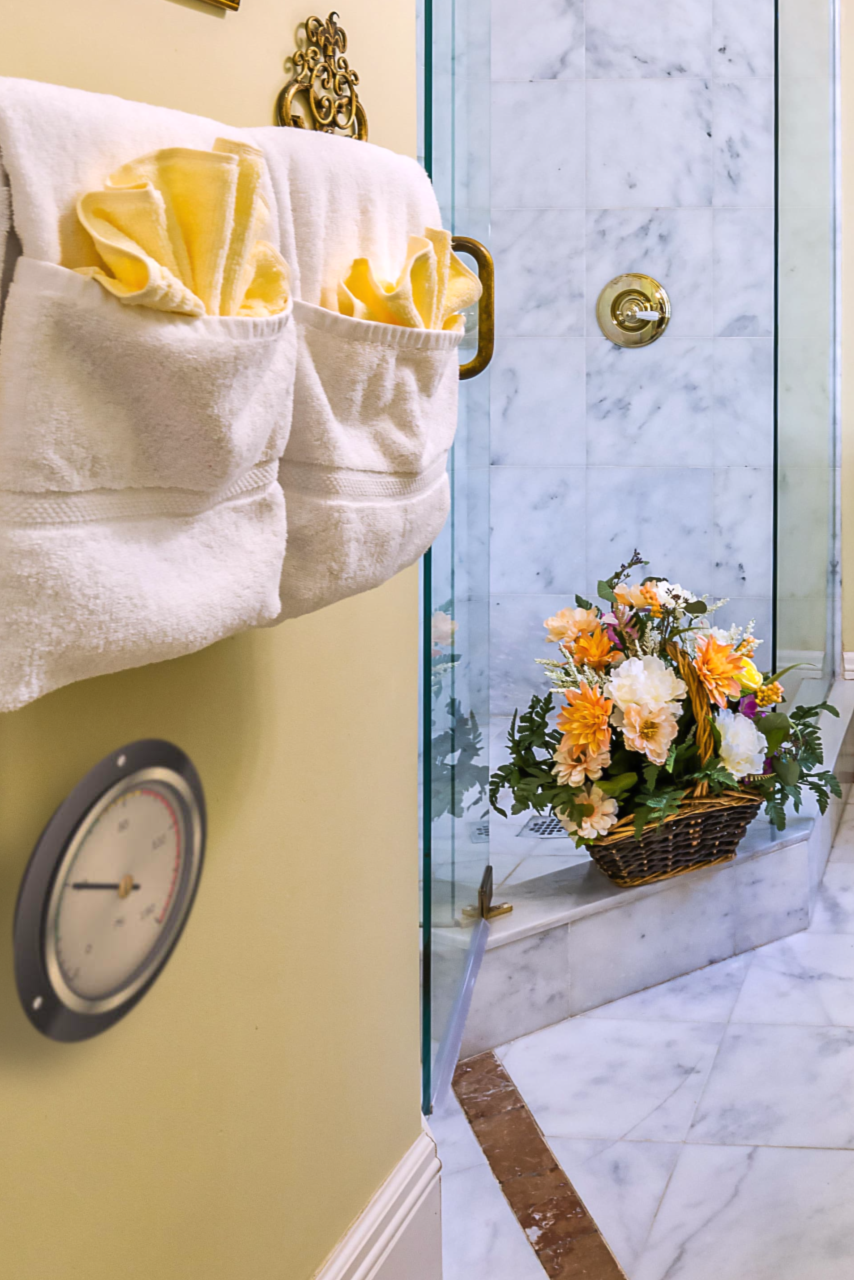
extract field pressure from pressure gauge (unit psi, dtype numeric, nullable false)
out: 40 psi
